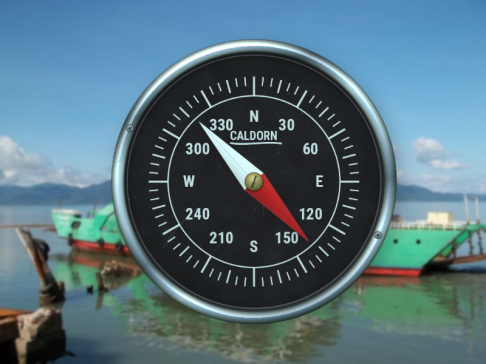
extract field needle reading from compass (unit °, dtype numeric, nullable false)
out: 137.5 °
